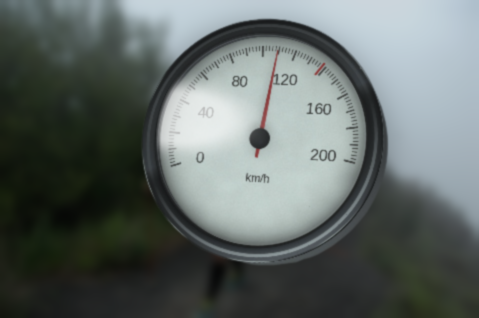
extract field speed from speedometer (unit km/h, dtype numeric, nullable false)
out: 110 km/h
